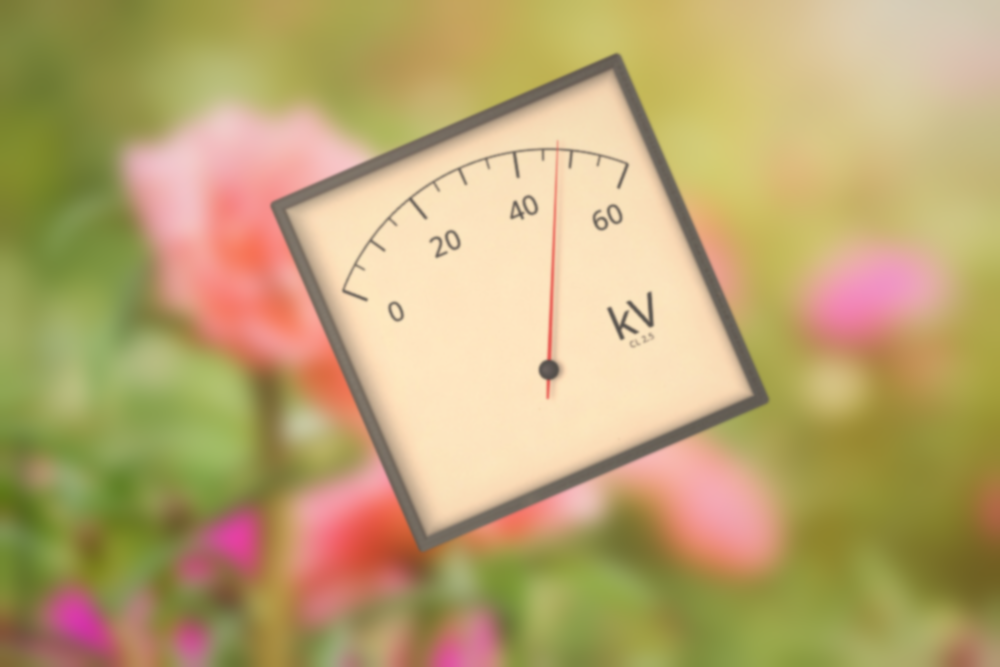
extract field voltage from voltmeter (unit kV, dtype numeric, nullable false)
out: 47.5 kV
